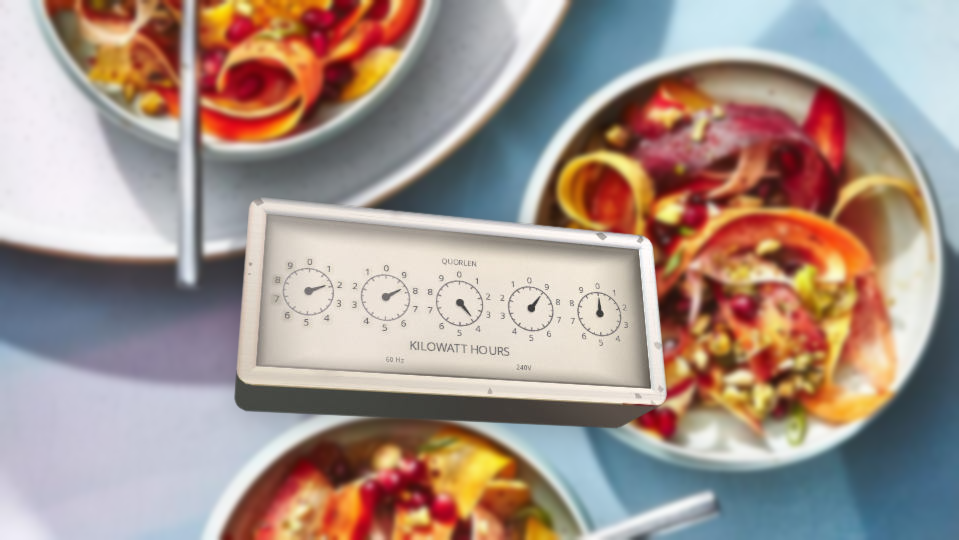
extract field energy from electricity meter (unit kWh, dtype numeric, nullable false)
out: 18390 kWh
